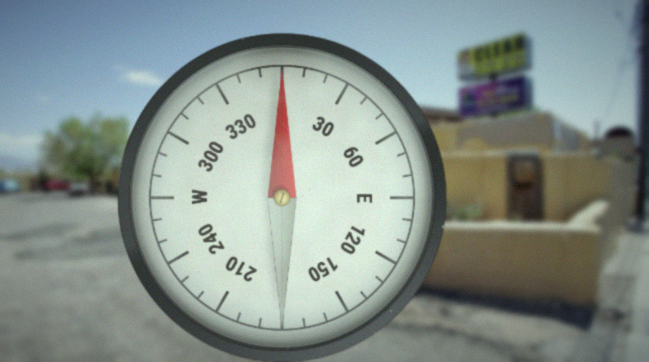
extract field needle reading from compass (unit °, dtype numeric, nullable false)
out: 0 °
